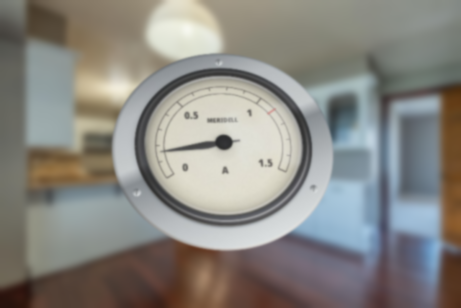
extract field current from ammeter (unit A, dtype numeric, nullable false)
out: 0.15 A
